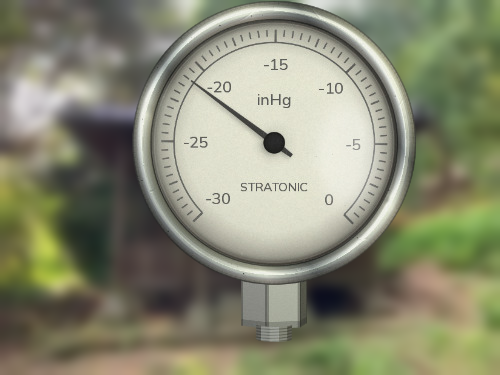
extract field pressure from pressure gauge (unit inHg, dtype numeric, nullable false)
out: -21 inHg
